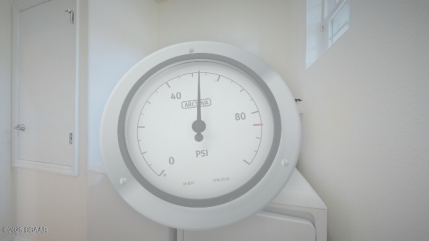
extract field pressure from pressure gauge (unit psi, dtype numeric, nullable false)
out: 52.5 psi
